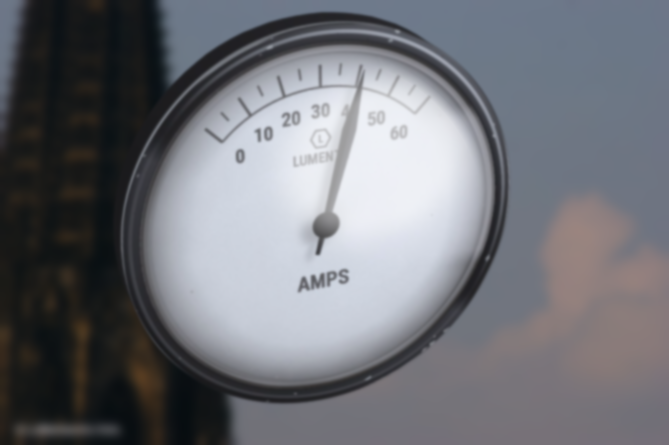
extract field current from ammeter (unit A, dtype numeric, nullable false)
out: 40 A
